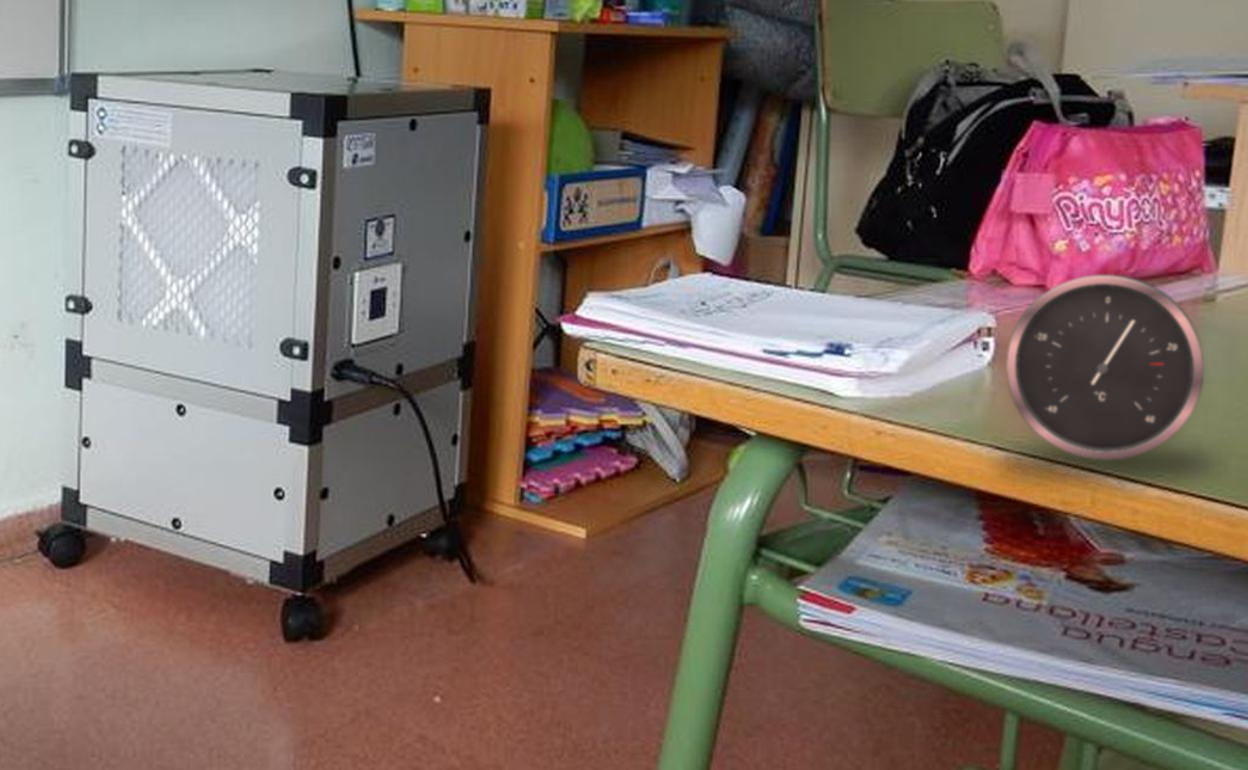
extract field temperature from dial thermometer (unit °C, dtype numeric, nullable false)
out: 8 °C
